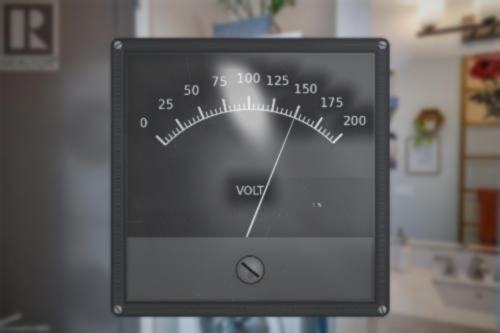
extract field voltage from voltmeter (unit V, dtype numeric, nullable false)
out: 150 V
